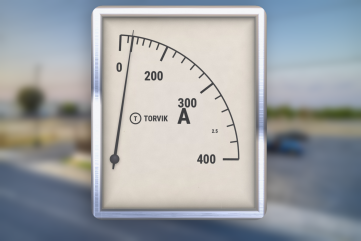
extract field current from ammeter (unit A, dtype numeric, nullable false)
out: 100 A
